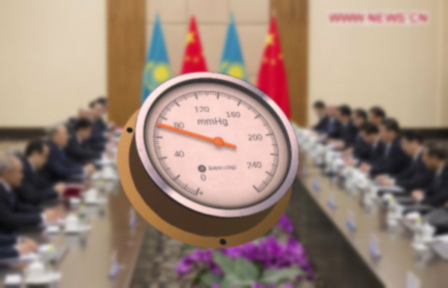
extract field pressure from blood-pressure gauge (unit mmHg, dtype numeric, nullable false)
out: 70 mmHg
